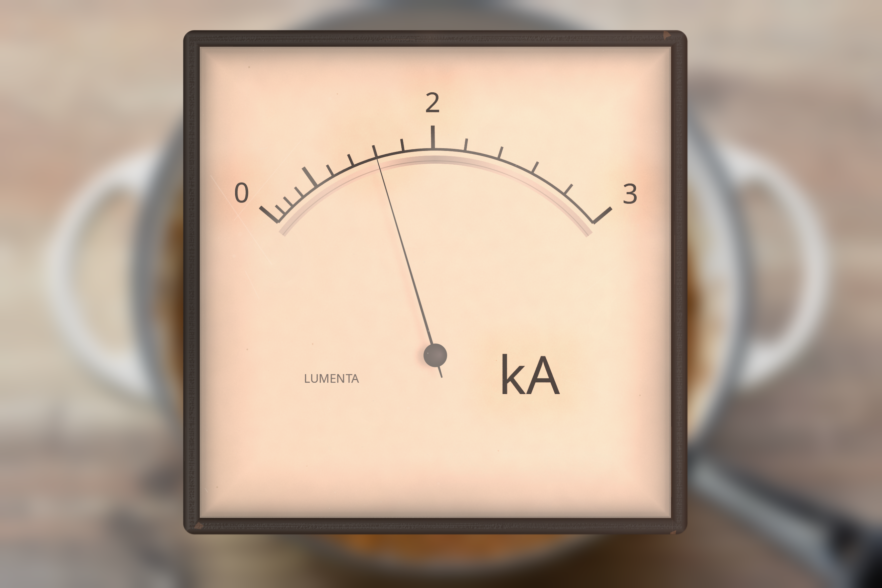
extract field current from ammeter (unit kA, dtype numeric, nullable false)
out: 1.6 kA
